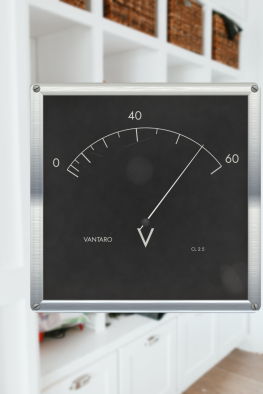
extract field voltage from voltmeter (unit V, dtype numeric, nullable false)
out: 55 V
